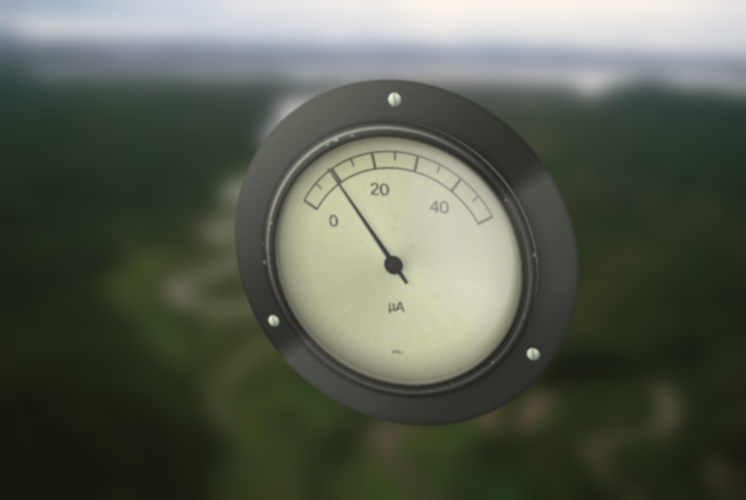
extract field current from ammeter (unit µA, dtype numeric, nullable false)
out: 10 µA
